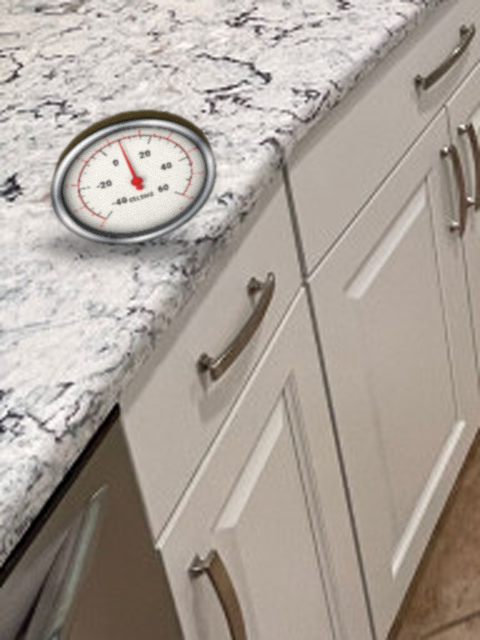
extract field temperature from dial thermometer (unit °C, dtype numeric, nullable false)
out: 8 °C
